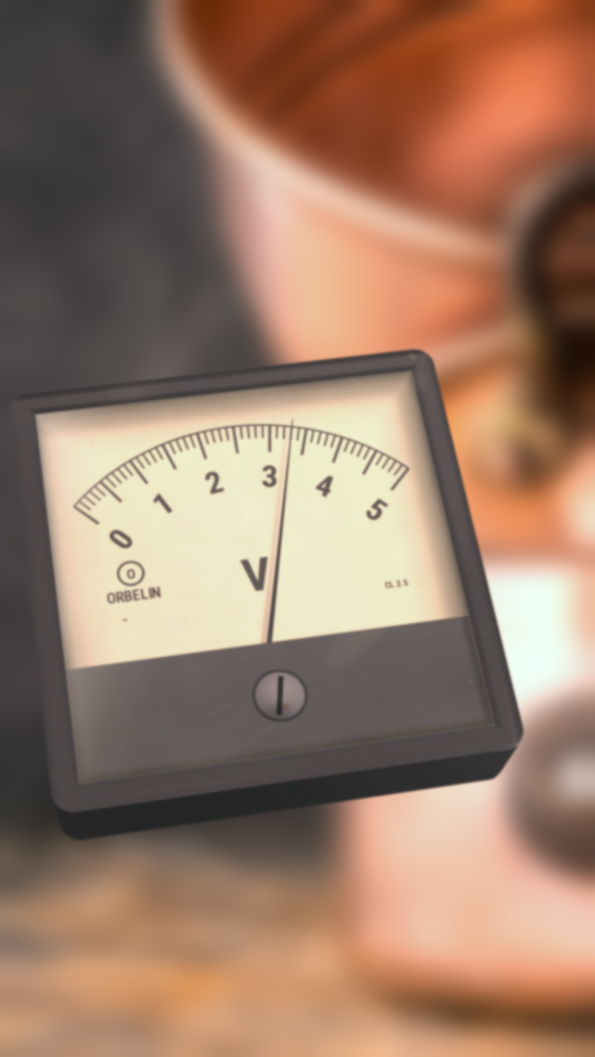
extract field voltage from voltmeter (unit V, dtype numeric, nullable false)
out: 3.3 V
